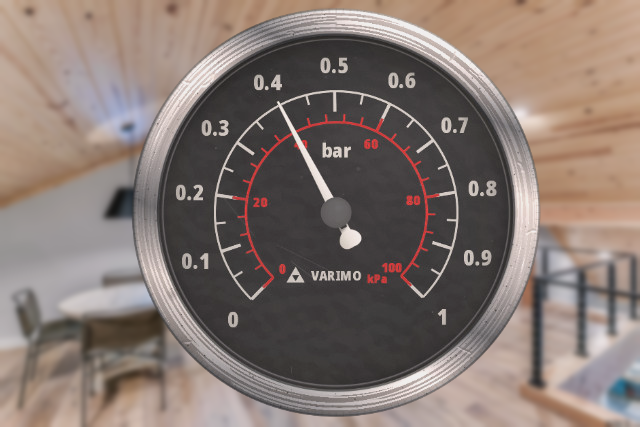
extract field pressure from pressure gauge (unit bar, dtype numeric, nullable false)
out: 0.4 bar
